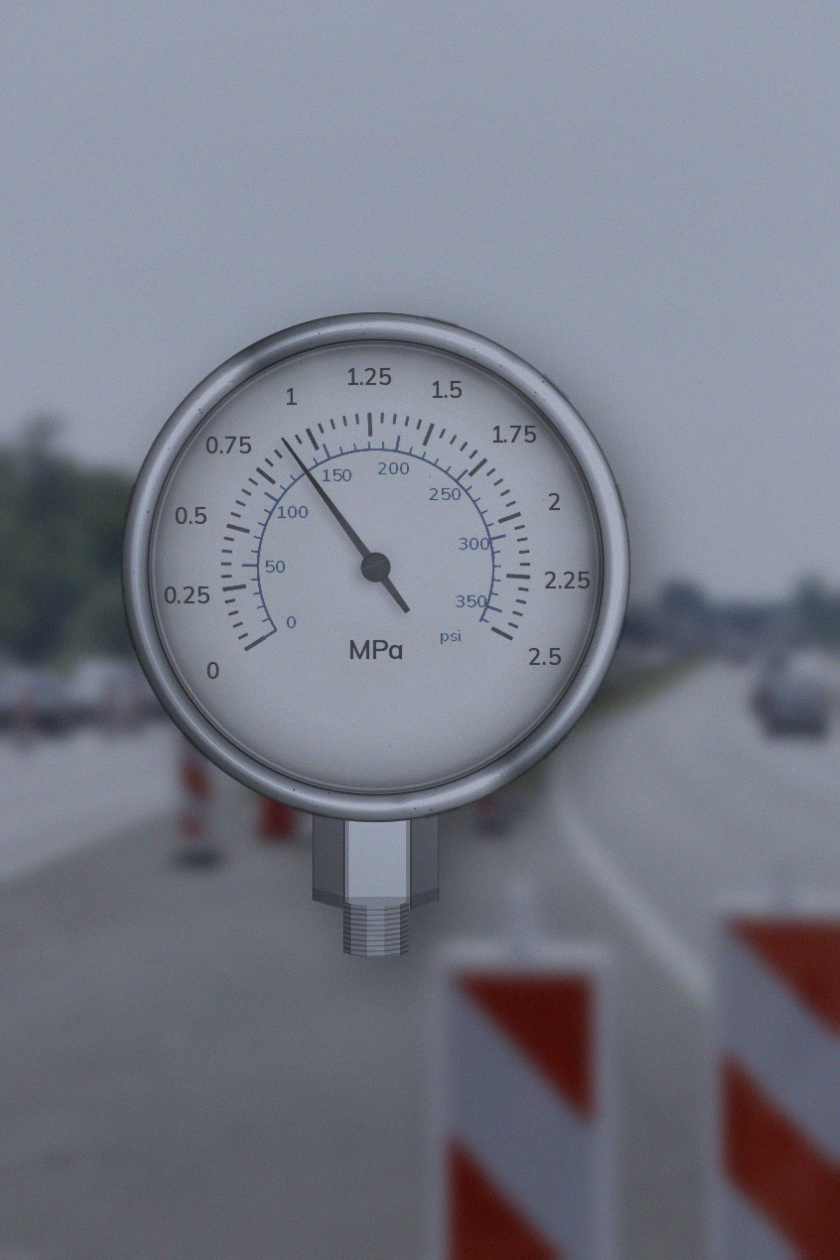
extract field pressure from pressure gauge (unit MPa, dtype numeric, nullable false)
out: 0.9 MPa
